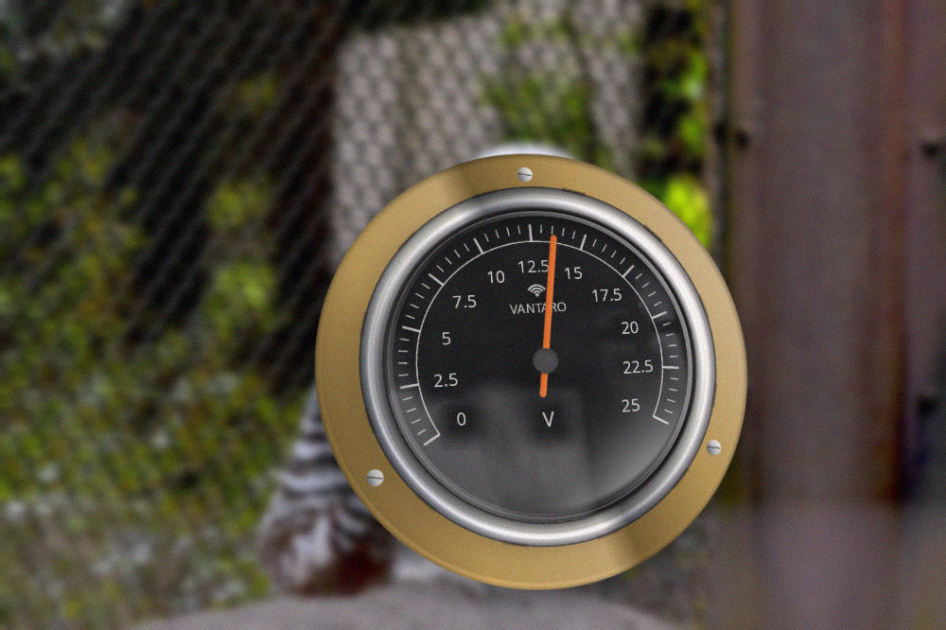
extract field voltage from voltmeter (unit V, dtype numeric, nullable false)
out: 13.5 V
